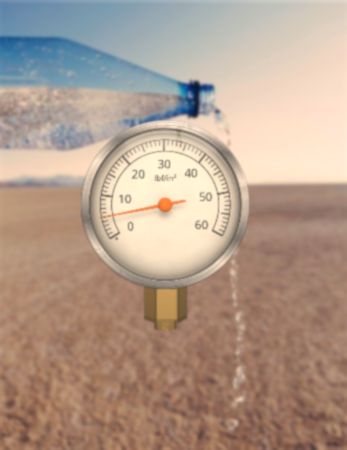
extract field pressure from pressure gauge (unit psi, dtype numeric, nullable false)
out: 5 psi
